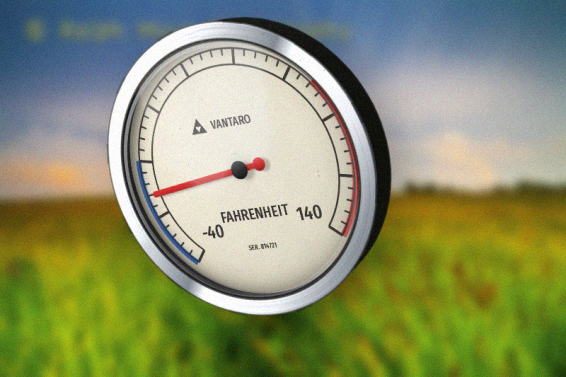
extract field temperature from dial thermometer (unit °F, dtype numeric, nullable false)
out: -12 °F
